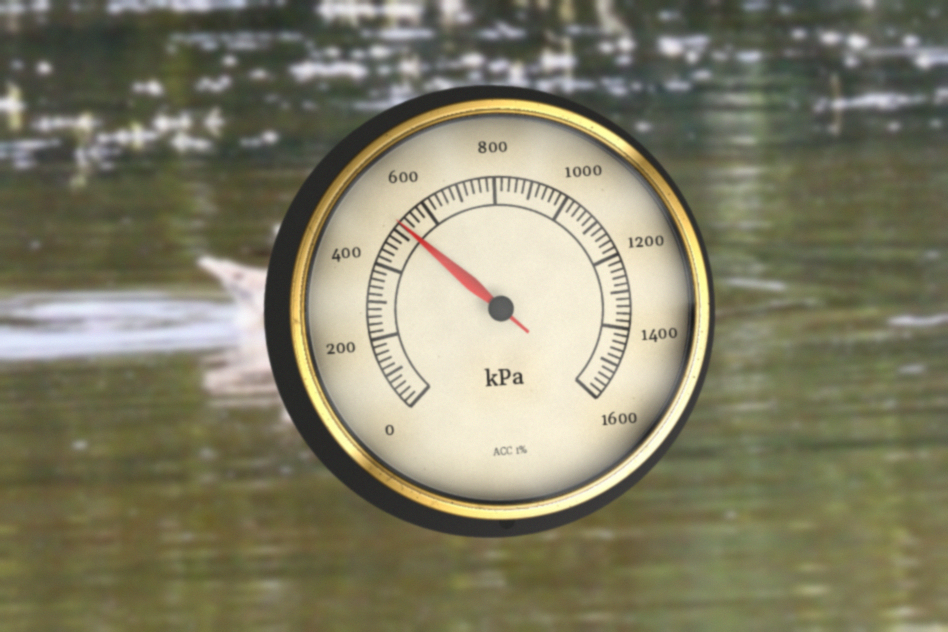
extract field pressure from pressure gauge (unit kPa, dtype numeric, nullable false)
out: 520 kPa
